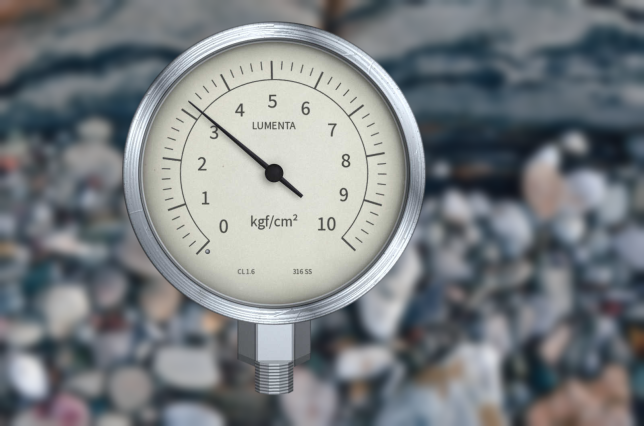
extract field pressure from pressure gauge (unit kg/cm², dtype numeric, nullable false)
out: 3.2 kg/cm²
